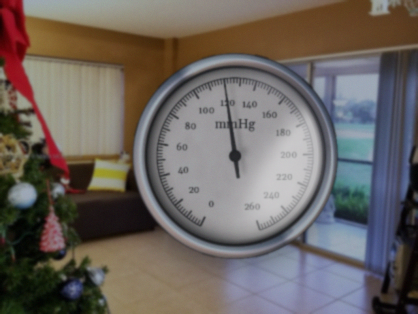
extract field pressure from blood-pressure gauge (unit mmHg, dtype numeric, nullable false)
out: 120 mmHg
